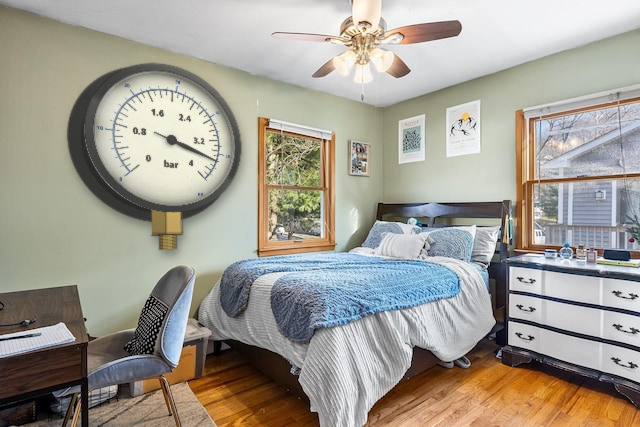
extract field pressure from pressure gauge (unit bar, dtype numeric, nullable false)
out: 3.6 bar
